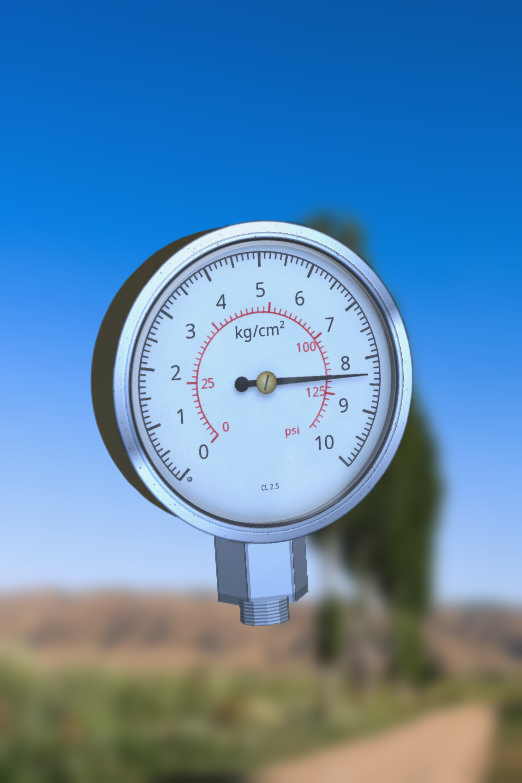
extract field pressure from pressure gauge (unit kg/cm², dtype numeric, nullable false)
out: 8.3 kg/cm²
